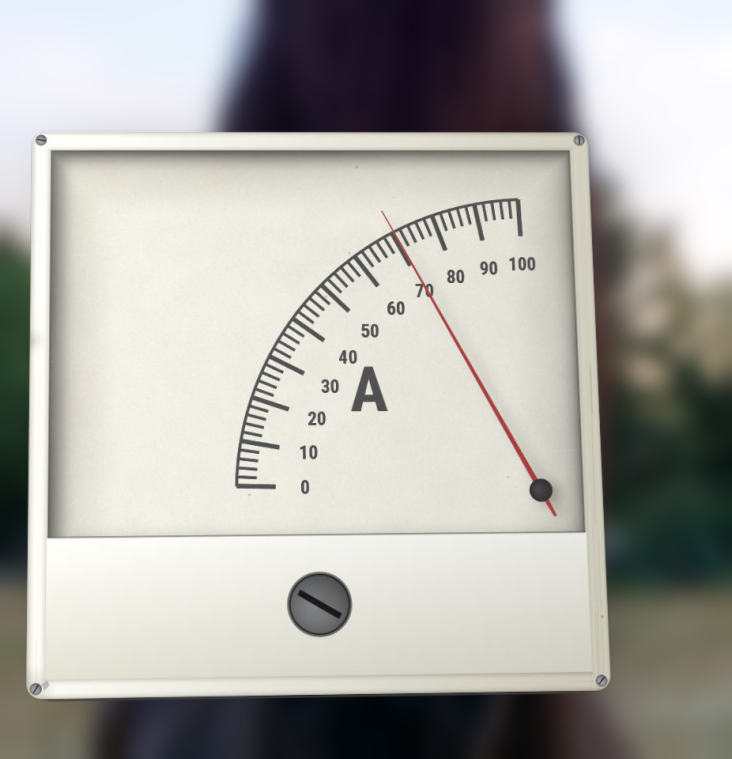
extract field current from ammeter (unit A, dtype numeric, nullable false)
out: 70 A
